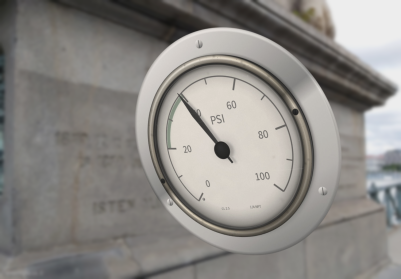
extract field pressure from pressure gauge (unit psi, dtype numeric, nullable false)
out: 40 psi
